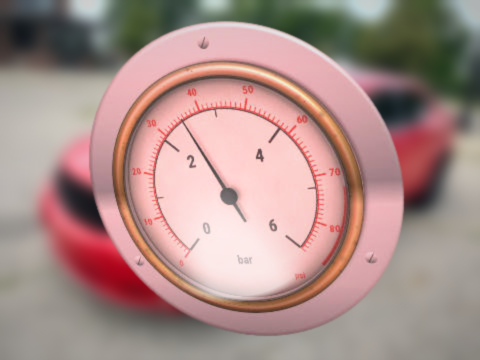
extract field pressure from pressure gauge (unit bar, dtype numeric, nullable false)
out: 2.5 bar
